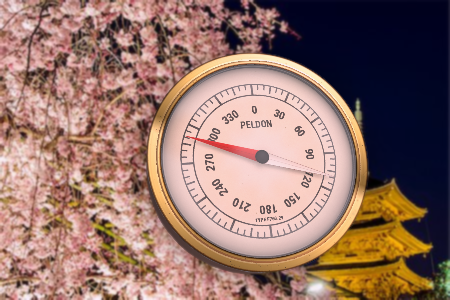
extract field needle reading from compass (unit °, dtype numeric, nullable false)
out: 290 °
